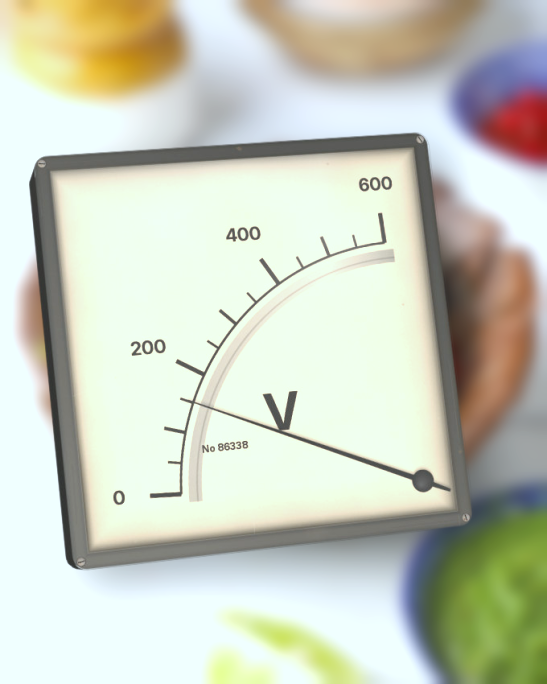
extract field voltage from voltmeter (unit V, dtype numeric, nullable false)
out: 150 V
